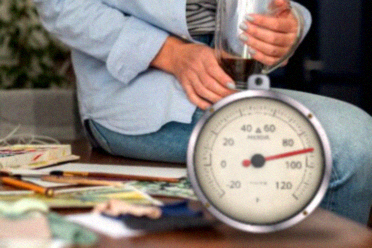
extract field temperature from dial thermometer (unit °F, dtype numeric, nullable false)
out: 90 °F
